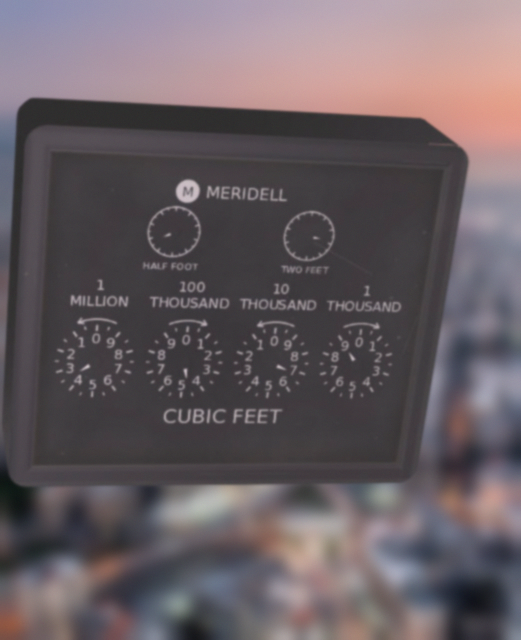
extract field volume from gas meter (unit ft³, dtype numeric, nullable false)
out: 346900 ft³
